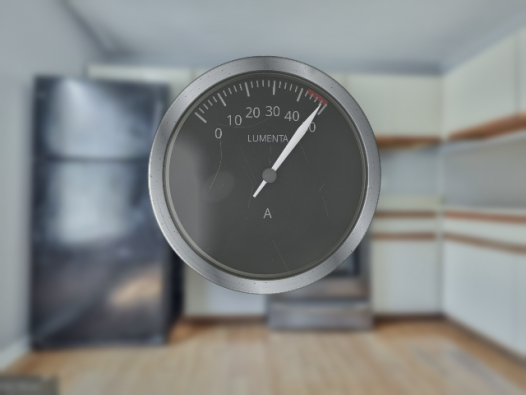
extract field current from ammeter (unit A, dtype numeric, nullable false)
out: 48 A
